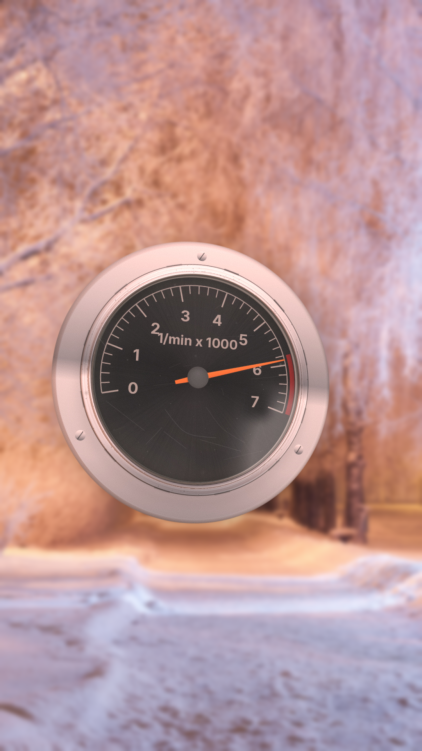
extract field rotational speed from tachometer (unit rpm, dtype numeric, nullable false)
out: 5900 rpm
